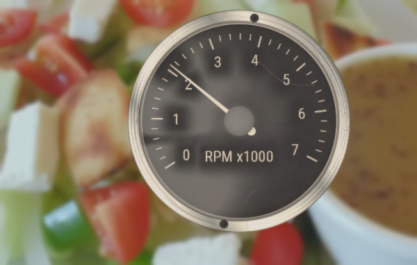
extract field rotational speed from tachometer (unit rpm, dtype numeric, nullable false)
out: 2100 rpm
